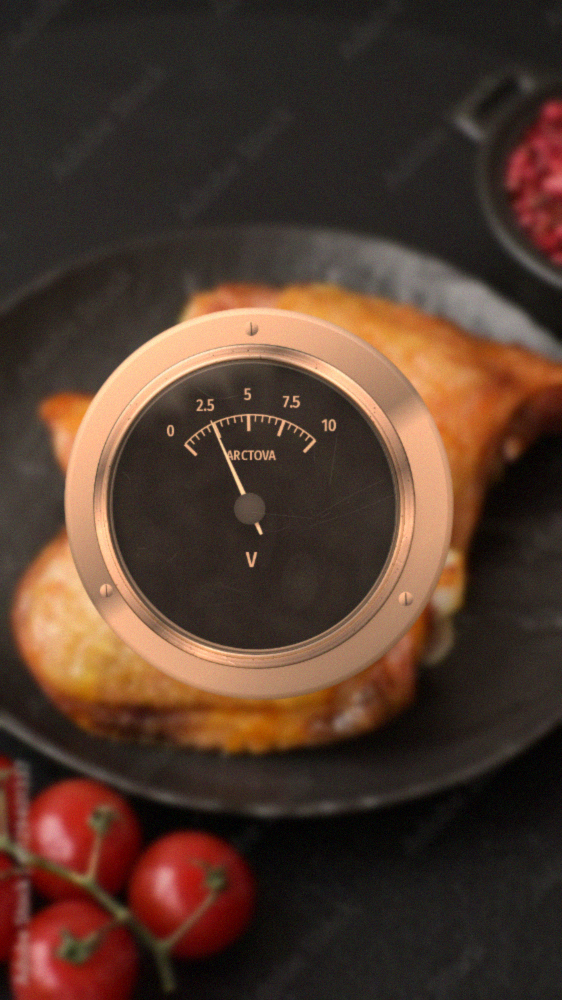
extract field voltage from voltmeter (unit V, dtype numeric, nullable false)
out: 2.5 V
